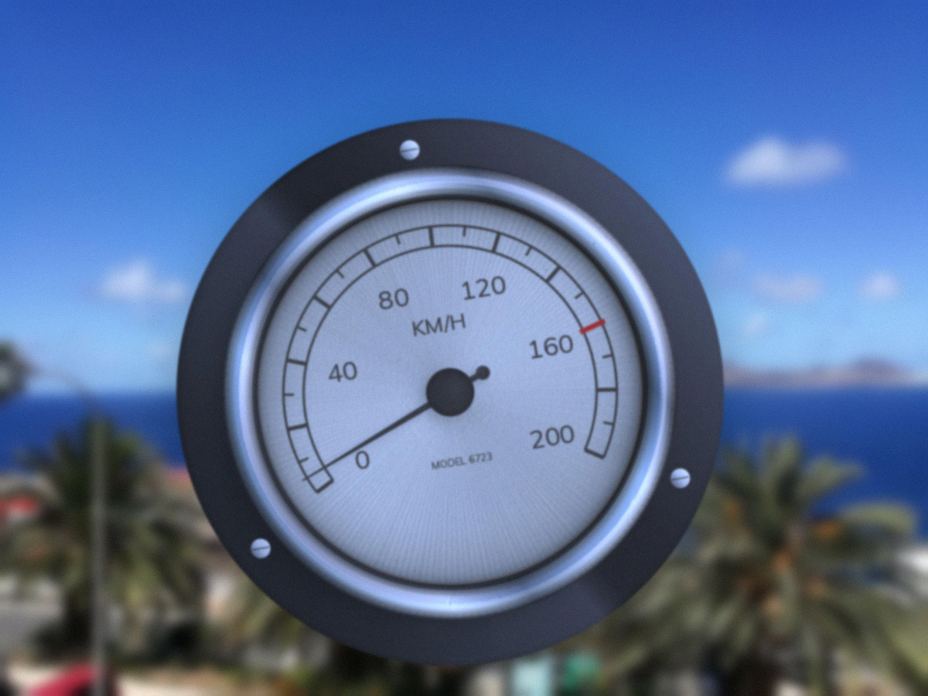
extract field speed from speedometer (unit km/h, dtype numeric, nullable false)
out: 5 km/h
